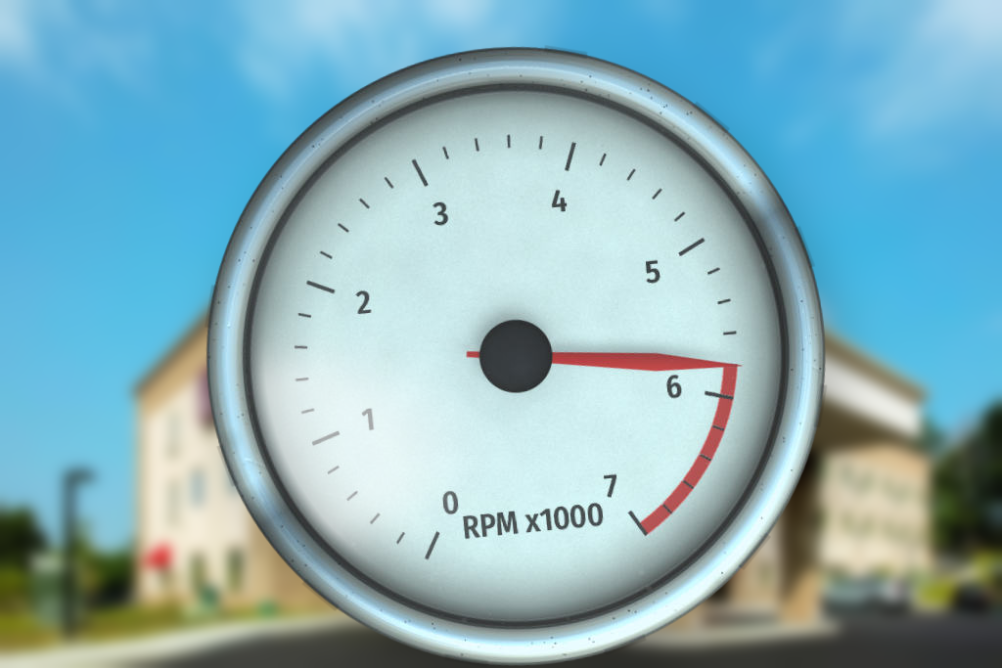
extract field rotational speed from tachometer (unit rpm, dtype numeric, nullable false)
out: 5800 rpm
